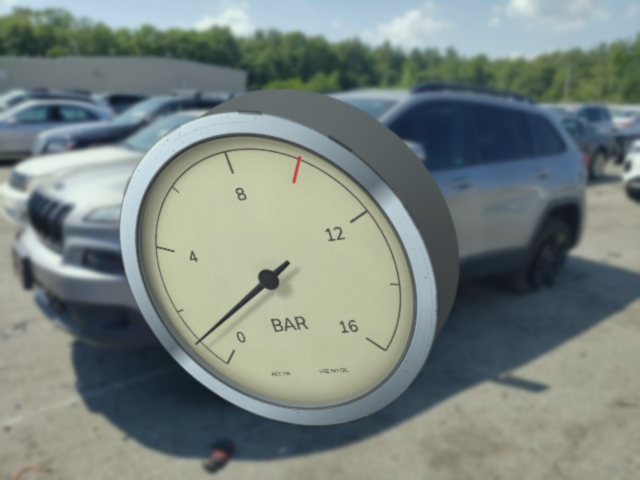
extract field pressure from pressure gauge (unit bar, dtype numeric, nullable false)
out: 1 bar
